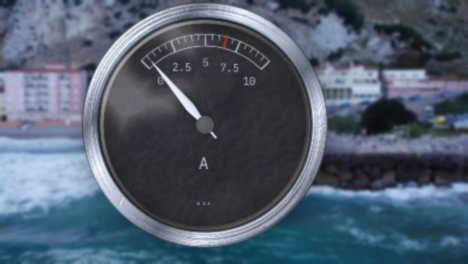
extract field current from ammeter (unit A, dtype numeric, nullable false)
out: 0.5 A
